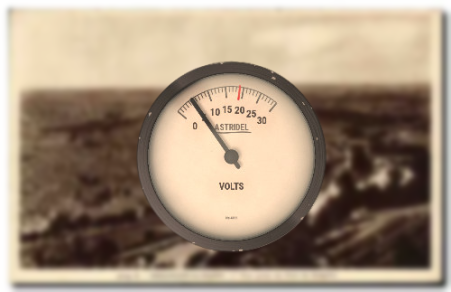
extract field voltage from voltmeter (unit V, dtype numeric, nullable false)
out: 5 V
